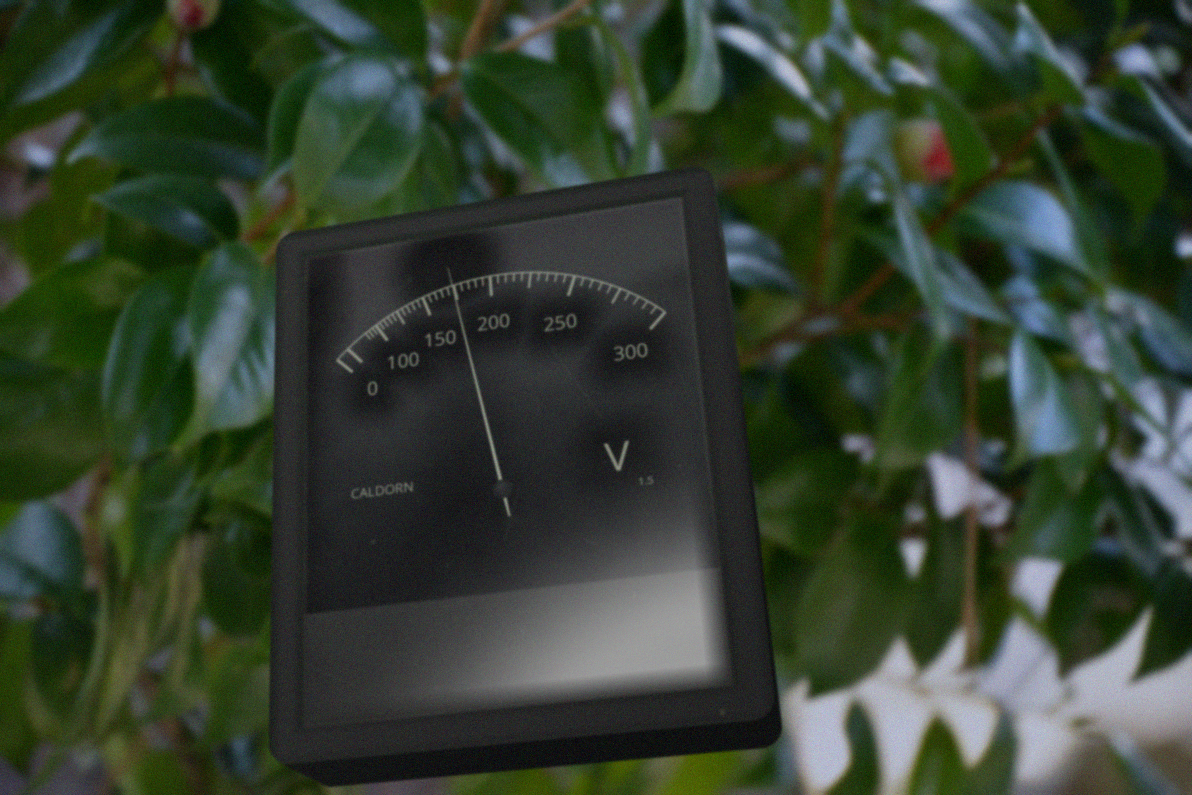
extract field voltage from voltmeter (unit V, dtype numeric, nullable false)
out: 175 V
